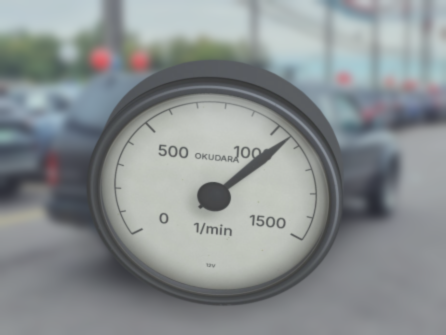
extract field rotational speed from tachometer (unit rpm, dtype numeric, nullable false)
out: 1050 rpm
